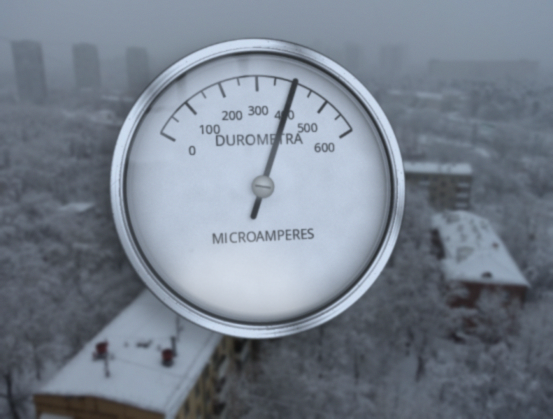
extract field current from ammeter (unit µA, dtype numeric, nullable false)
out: 400 µA
